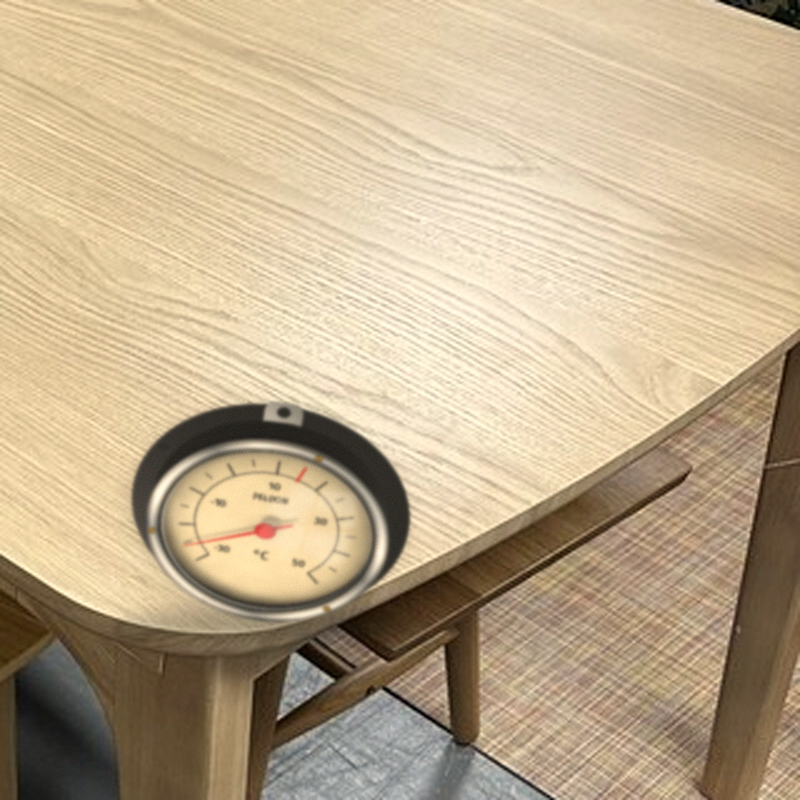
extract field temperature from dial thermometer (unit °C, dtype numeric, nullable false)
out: -25 °C
